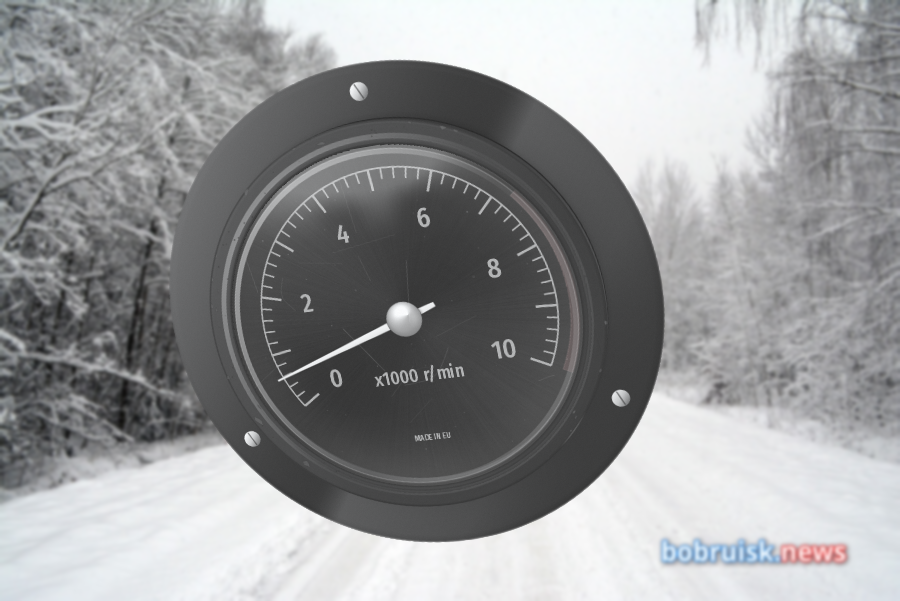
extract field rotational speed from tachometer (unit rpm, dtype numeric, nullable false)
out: 600 rpm
